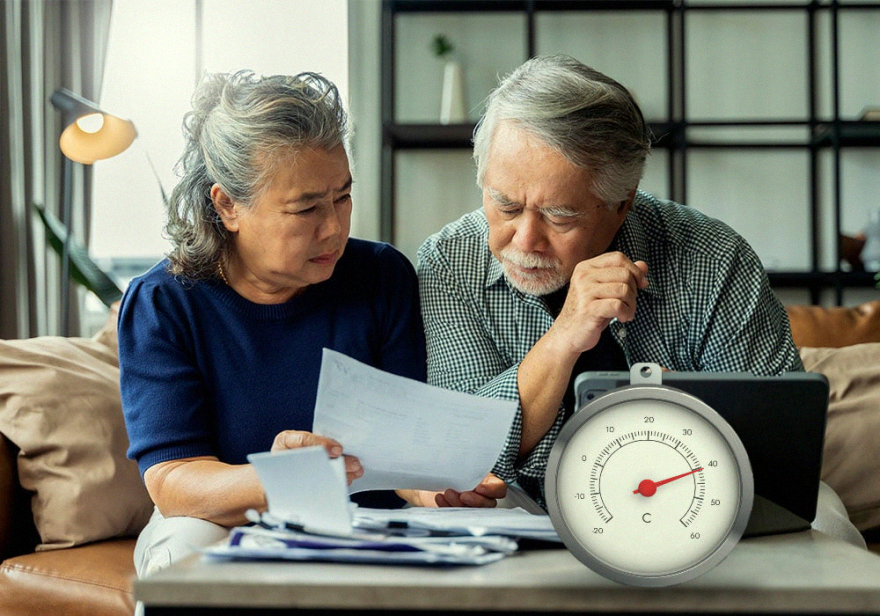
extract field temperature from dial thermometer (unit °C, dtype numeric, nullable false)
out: 40 °C
